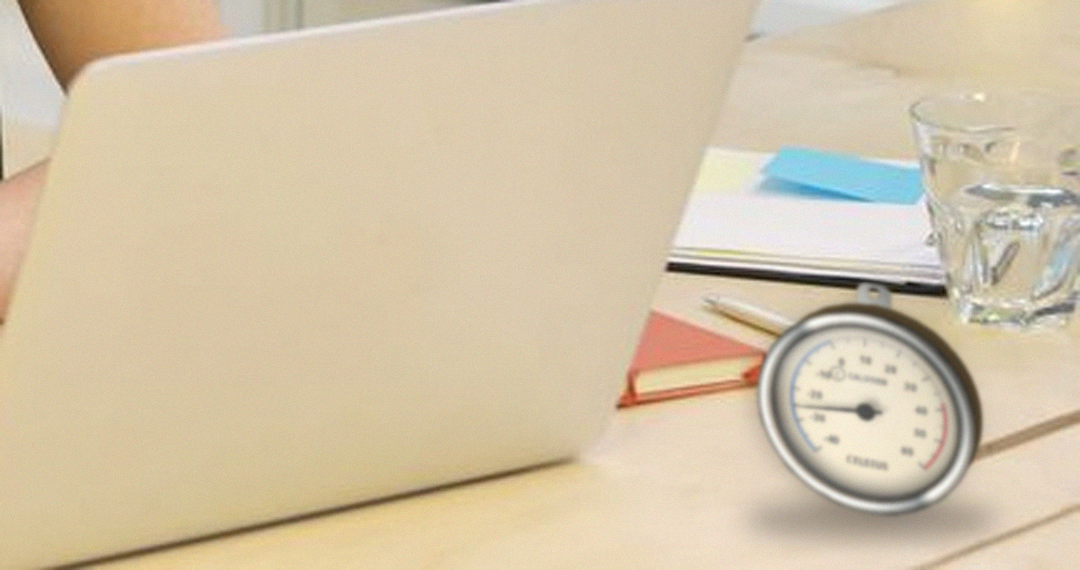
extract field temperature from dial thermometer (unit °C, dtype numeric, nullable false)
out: -25 °C
